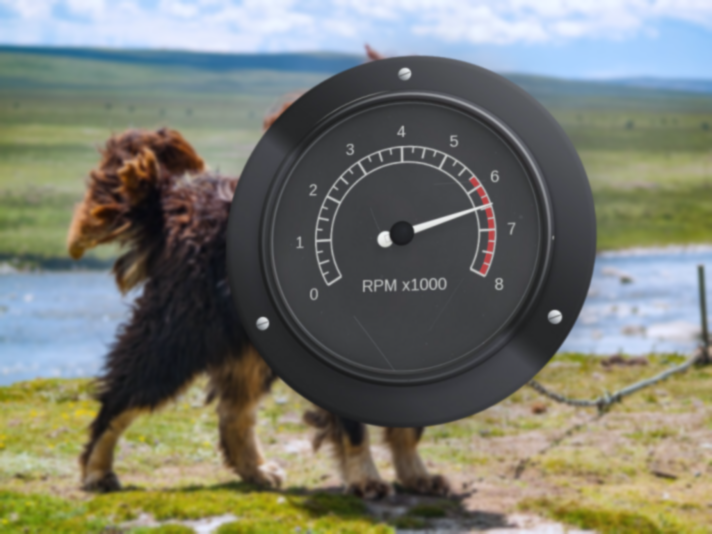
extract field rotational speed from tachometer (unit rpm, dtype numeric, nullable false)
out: 6500 rpm
